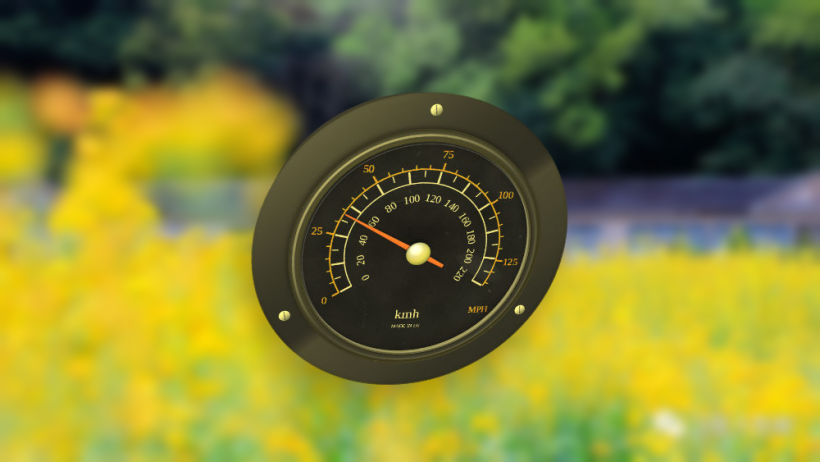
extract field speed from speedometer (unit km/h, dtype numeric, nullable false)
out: 55 km/h
